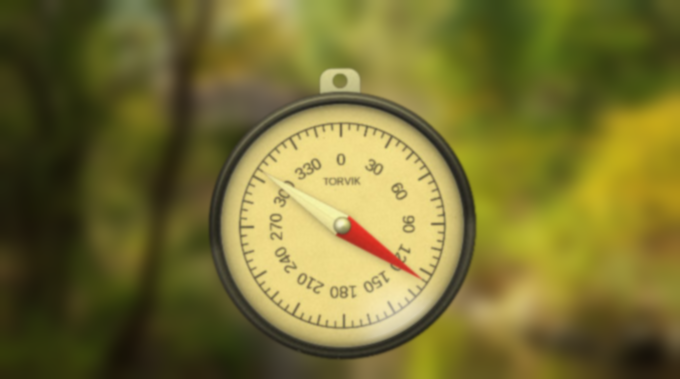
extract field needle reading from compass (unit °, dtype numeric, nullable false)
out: 125 °
